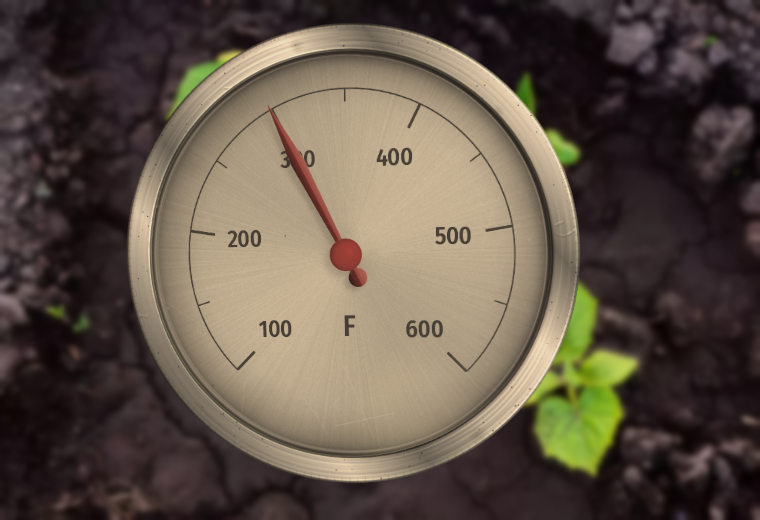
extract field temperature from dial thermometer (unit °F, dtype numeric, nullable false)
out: 300 °F
